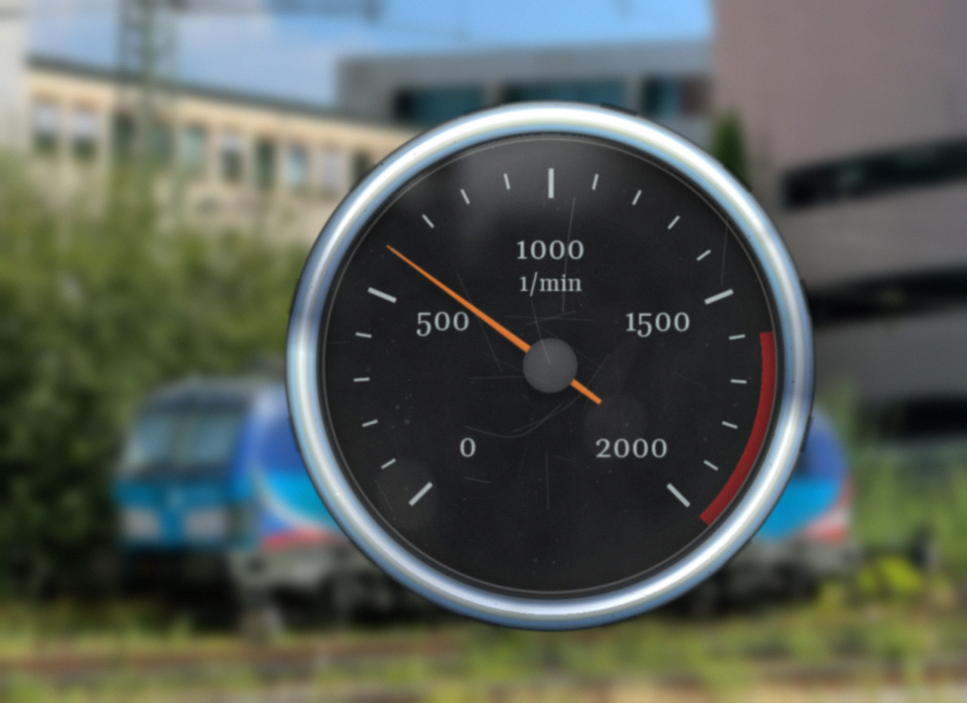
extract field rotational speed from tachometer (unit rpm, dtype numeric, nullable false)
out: 600 rpm
